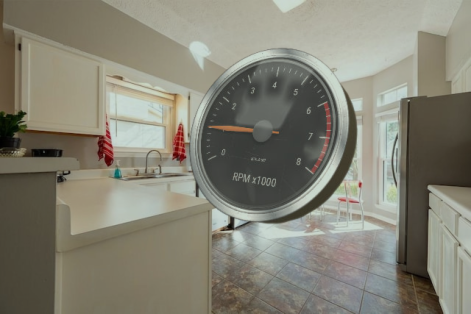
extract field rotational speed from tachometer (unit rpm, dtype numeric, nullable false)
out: 1000 rpm
